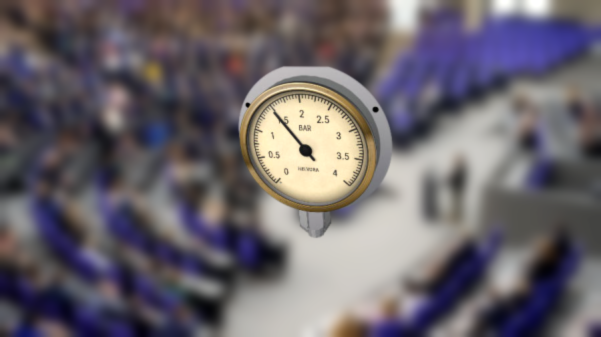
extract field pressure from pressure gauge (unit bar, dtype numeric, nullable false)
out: 1.5 bar
